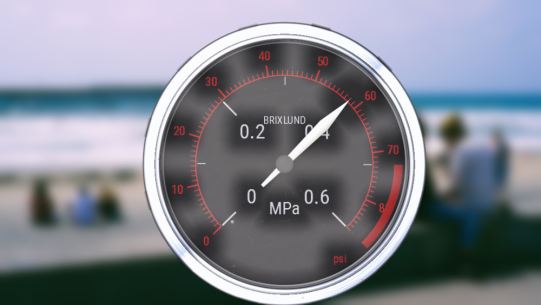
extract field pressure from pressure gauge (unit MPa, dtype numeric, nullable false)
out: 0.4 MPa
